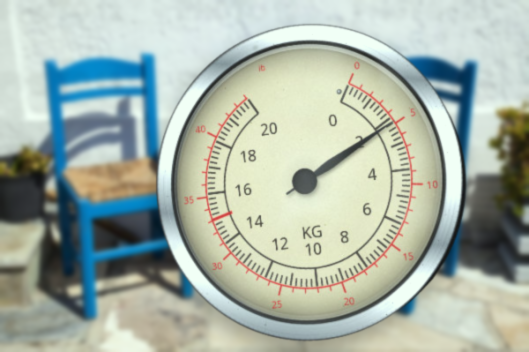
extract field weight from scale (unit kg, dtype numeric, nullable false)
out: 2.2 kg
